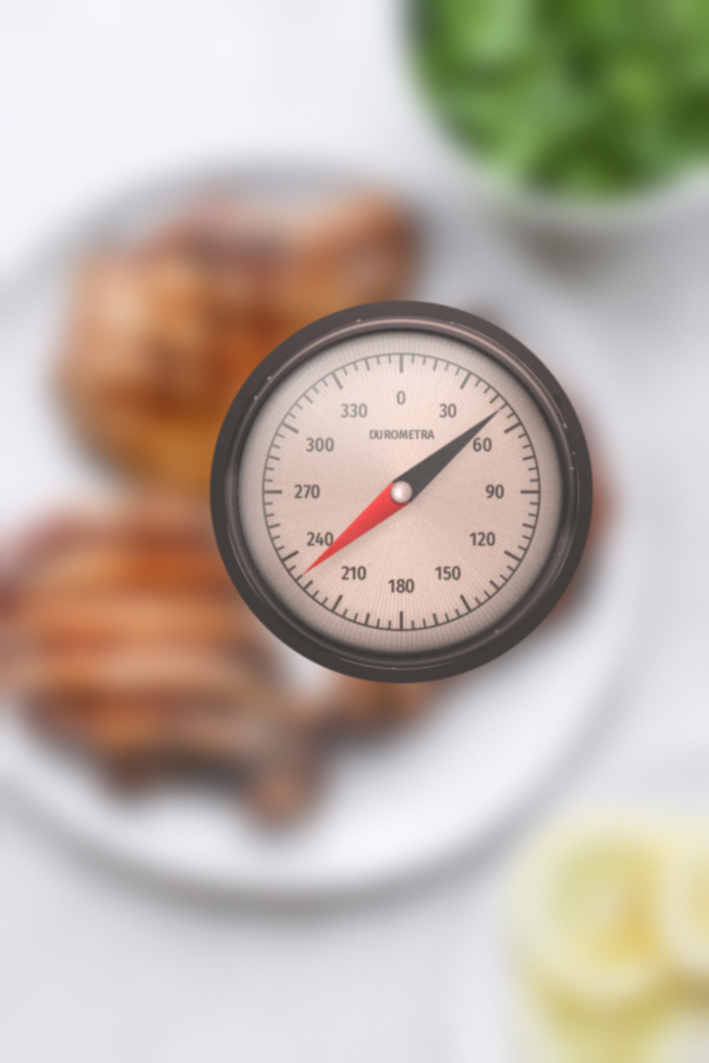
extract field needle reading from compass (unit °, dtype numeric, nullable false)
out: 230 °
